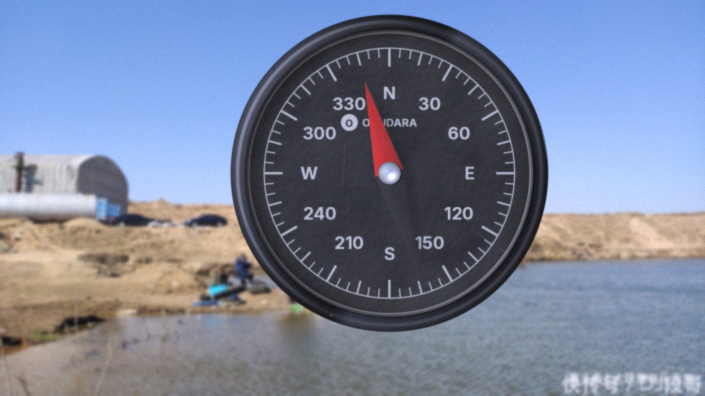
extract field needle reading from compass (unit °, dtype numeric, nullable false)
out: 345 °
